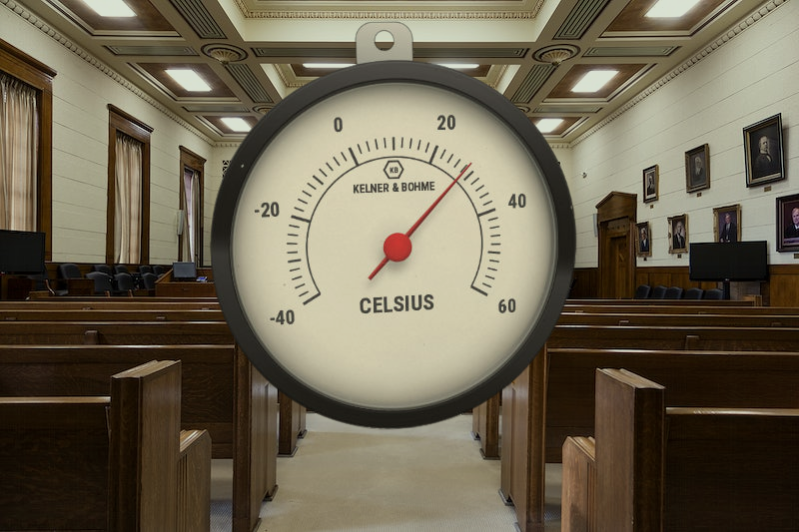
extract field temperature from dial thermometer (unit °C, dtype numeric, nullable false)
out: 28 °C
